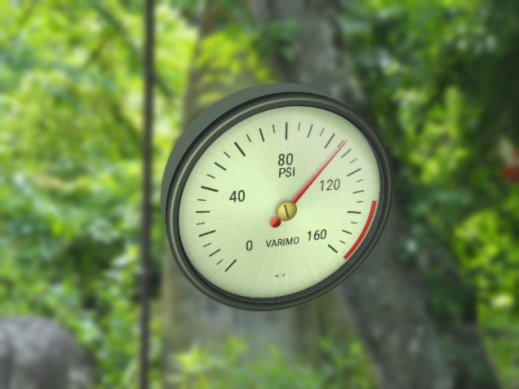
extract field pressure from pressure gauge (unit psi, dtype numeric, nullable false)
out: 105 psi
